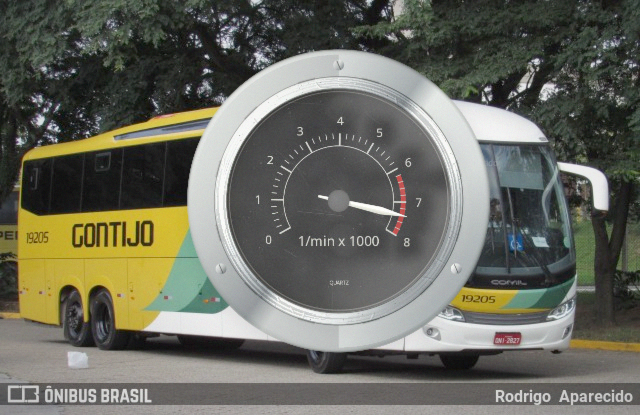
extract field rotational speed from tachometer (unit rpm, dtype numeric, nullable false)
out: 7400 rpm
